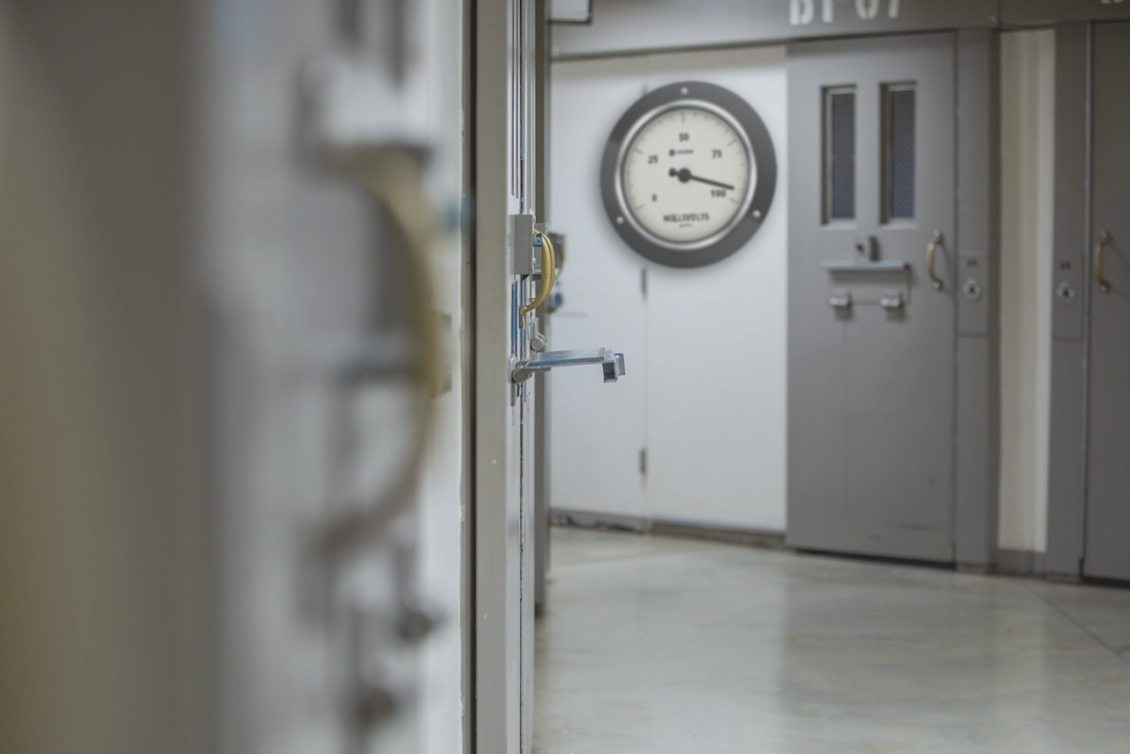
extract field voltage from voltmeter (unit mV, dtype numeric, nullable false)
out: 95 mV
